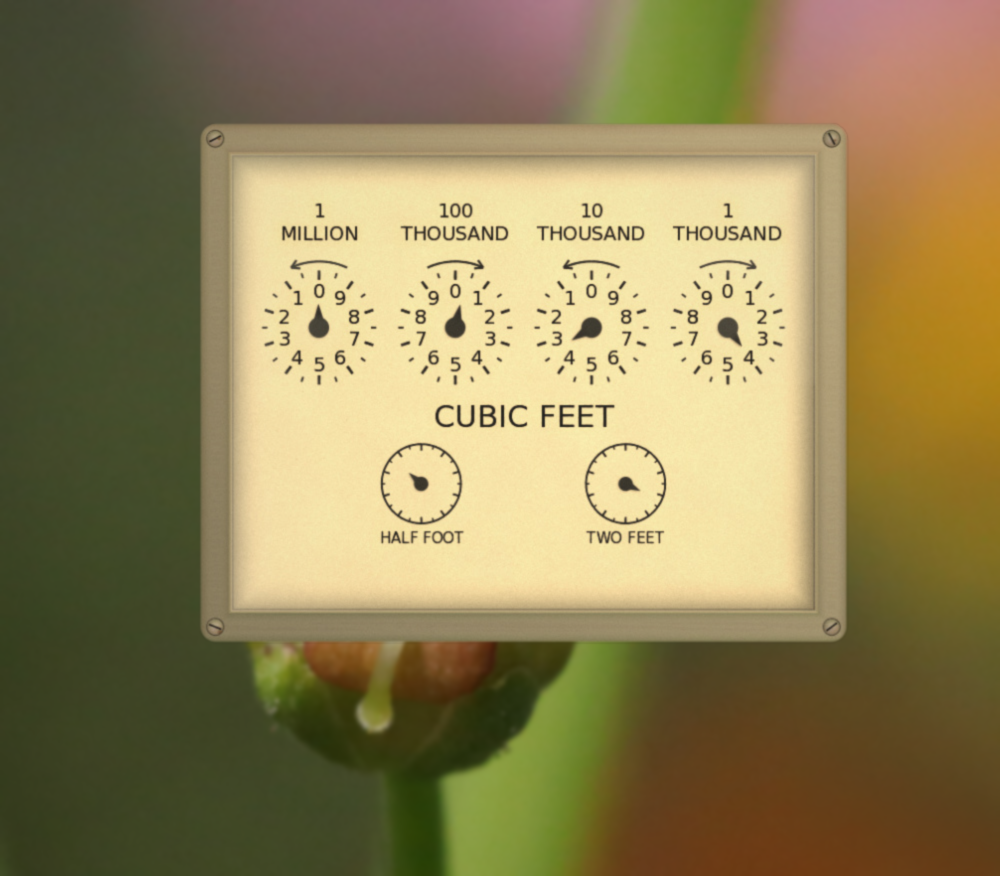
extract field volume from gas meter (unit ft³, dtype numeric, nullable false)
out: 3400 ft³
